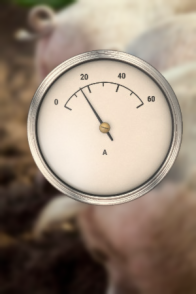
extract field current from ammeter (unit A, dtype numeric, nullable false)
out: 15 A
